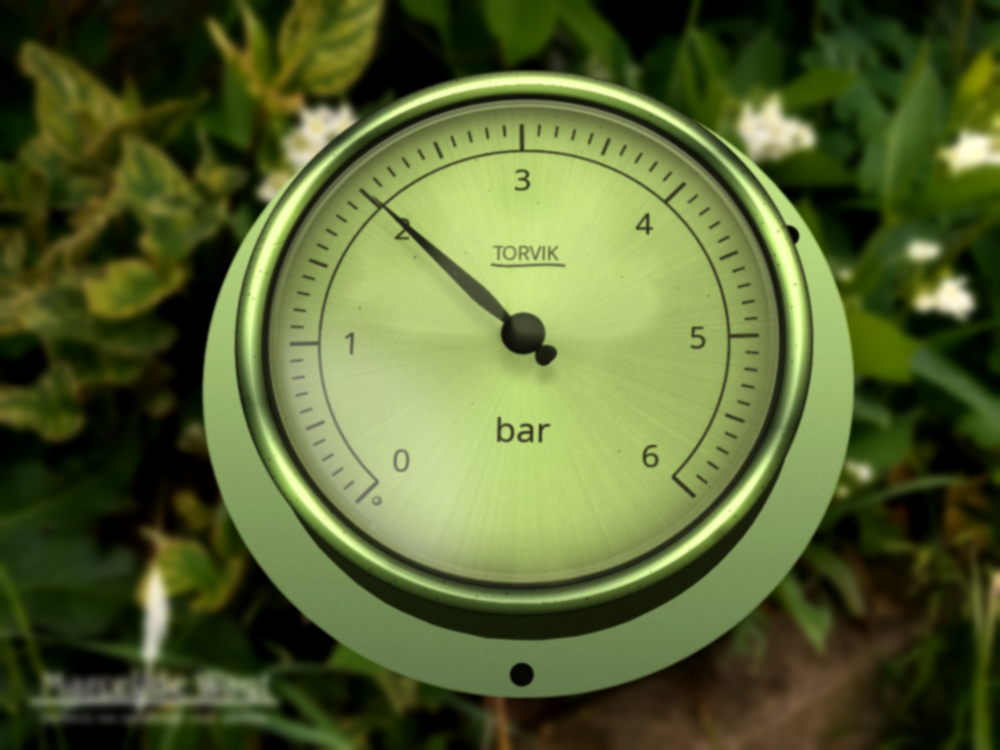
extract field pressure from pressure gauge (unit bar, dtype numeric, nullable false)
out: 2 bar
